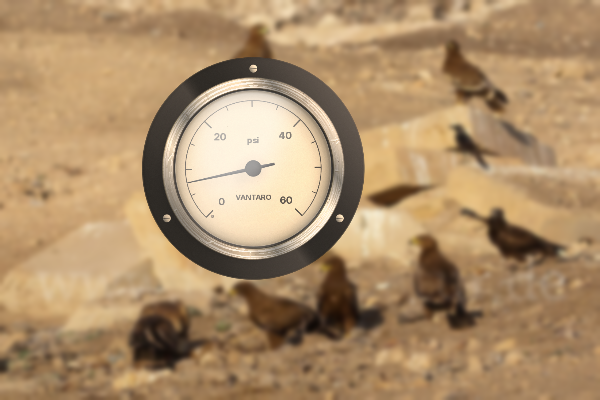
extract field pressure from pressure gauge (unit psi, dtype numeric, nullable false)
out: 7.5 psi
